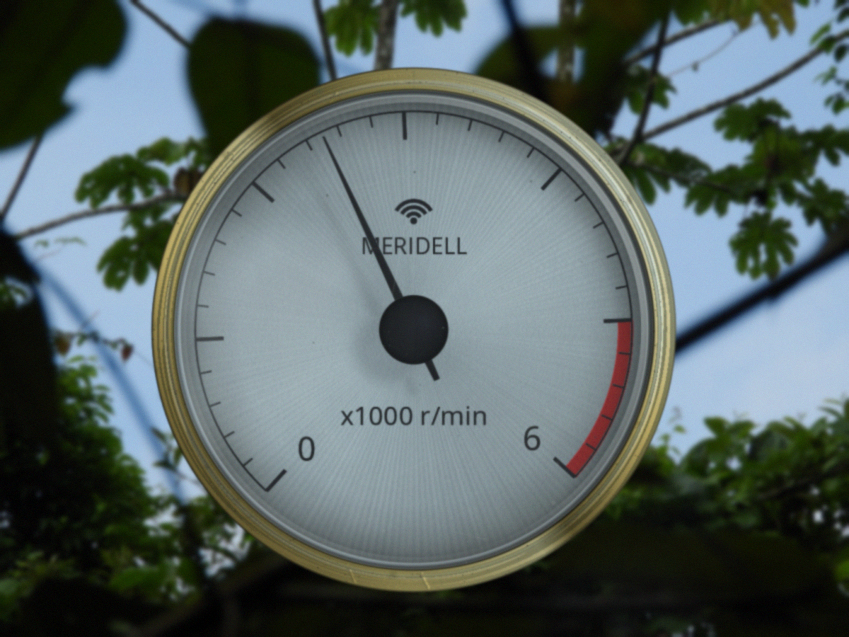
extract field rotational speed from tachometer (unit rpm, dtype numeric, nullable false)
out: 2500 rpm
